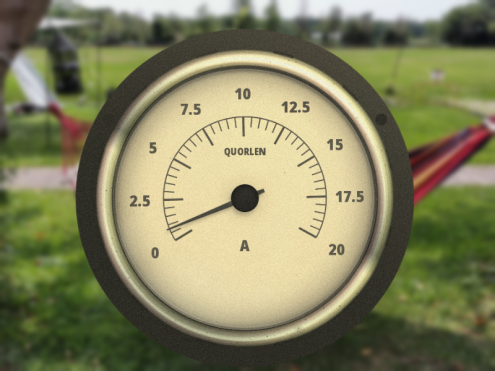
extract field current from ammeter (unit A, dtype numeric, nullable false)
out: 0.75 A
